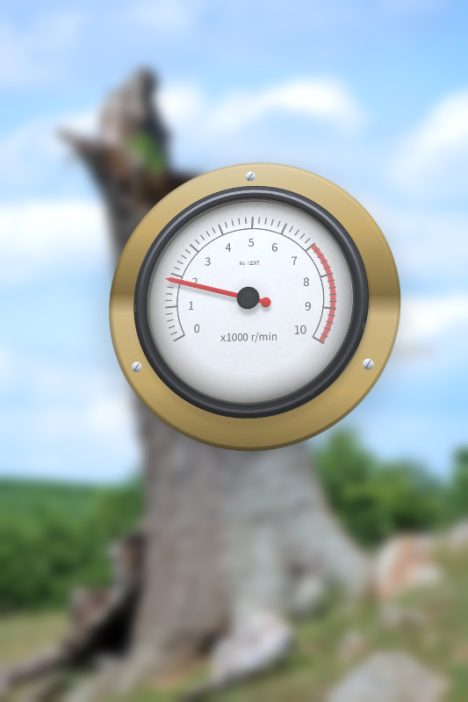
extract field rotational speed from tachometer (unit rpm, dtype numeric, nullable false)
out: 1800 rpm
